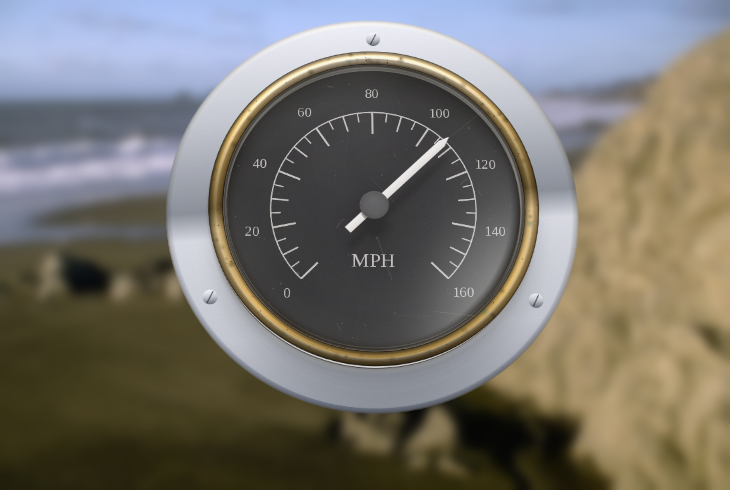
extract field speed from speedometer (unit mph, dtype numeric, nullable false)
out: 107.5 mph
